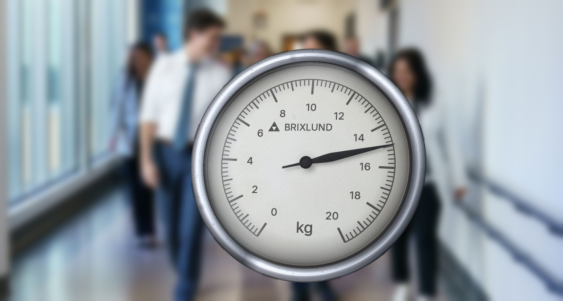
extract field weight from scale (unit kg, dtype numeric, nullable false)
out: 15 kg
